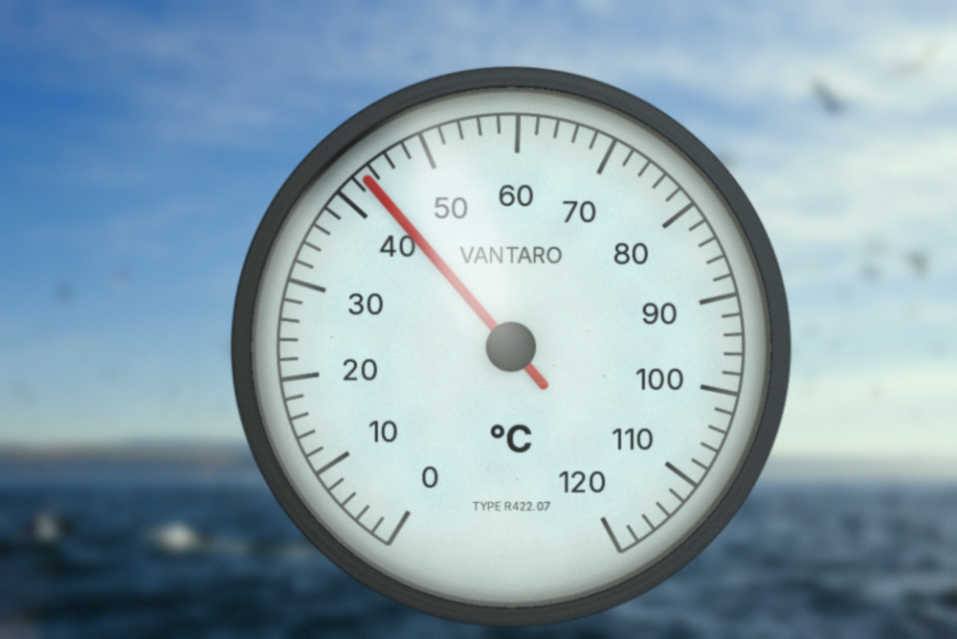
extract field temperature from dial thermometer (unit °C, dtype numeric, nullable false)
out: 43 °C
